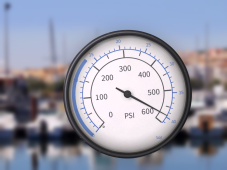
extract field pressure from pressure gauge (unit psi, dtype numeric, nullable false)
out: 575 psi
